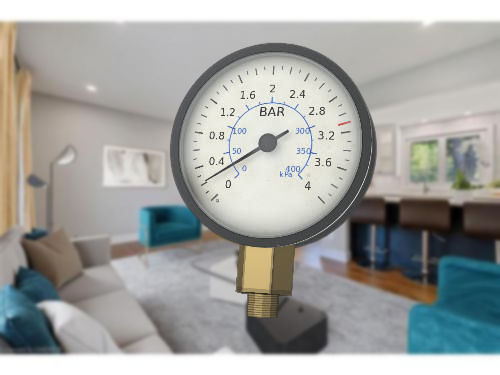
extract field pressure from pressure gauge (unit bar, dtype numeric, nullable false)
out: 0.2 bar
